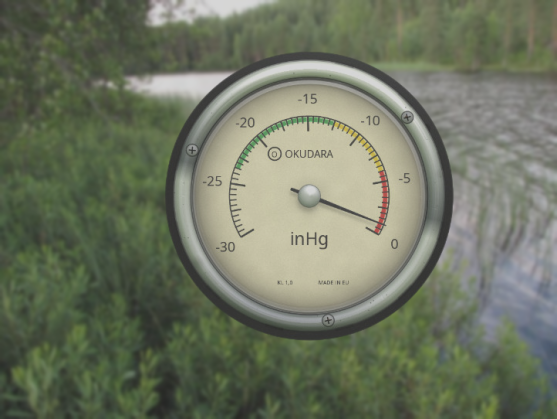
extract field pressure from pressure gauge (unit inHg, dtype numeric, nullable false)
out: -1 inHg
